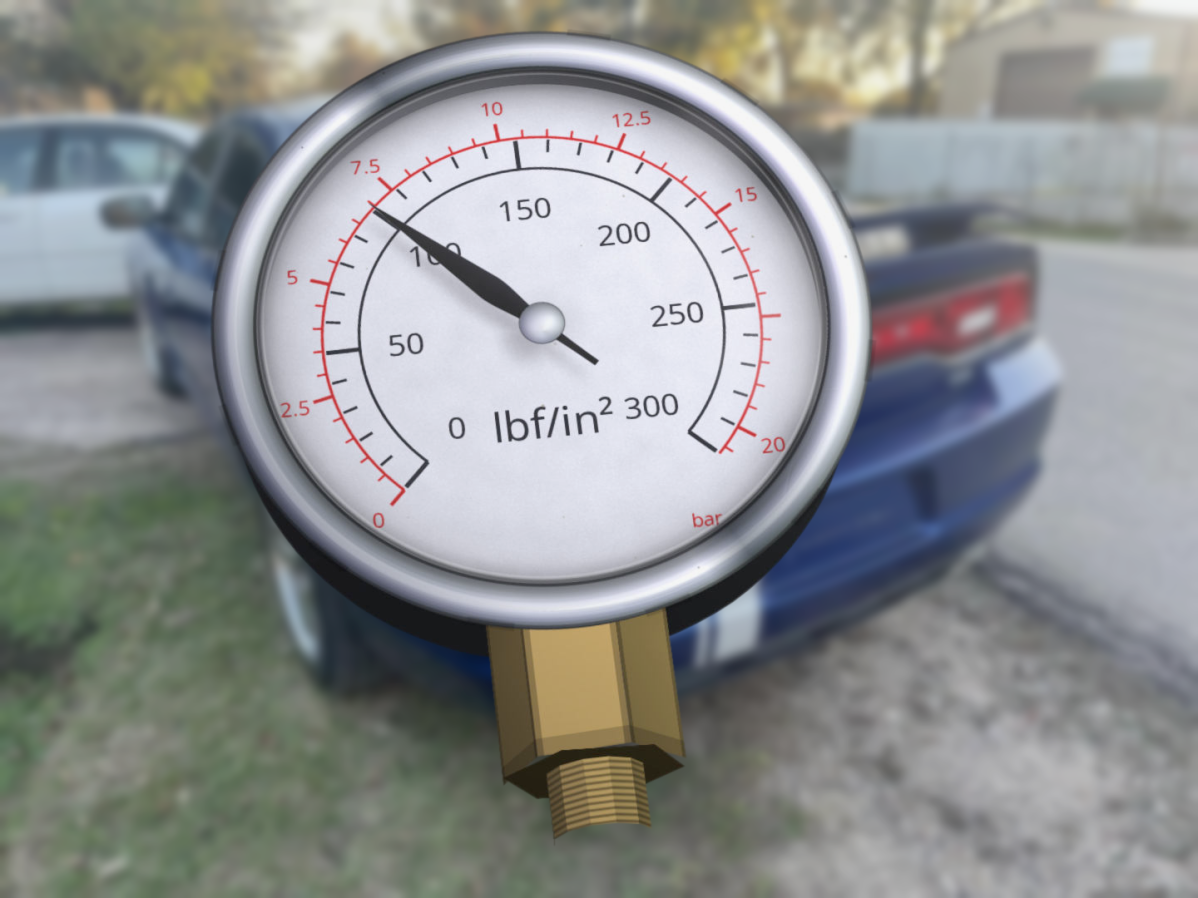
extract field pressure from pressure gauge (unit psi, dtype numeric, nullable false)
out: 100 psi
